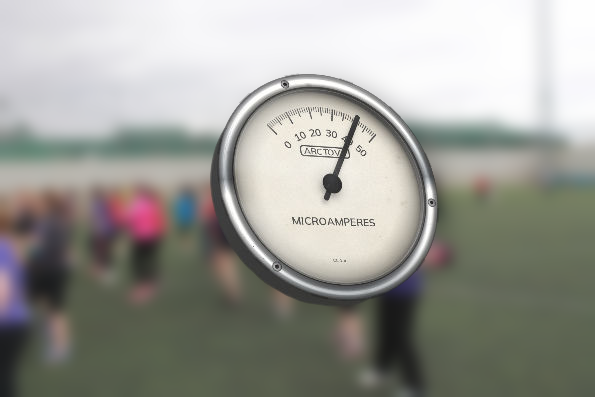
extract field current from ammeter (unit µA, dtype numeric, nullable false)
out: 40 µA
